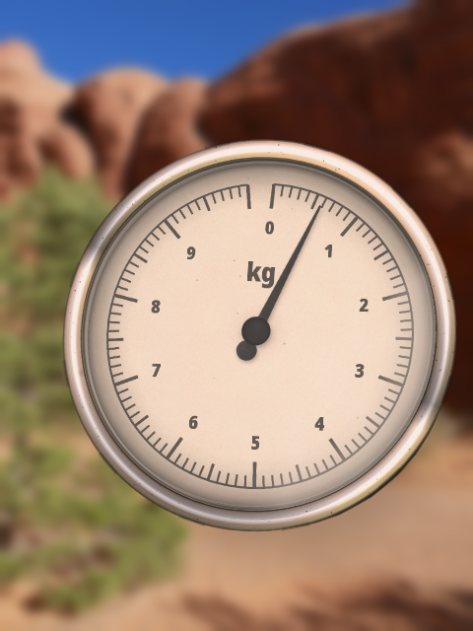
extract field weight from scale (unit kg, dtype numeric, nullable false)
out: 0.6 kg
